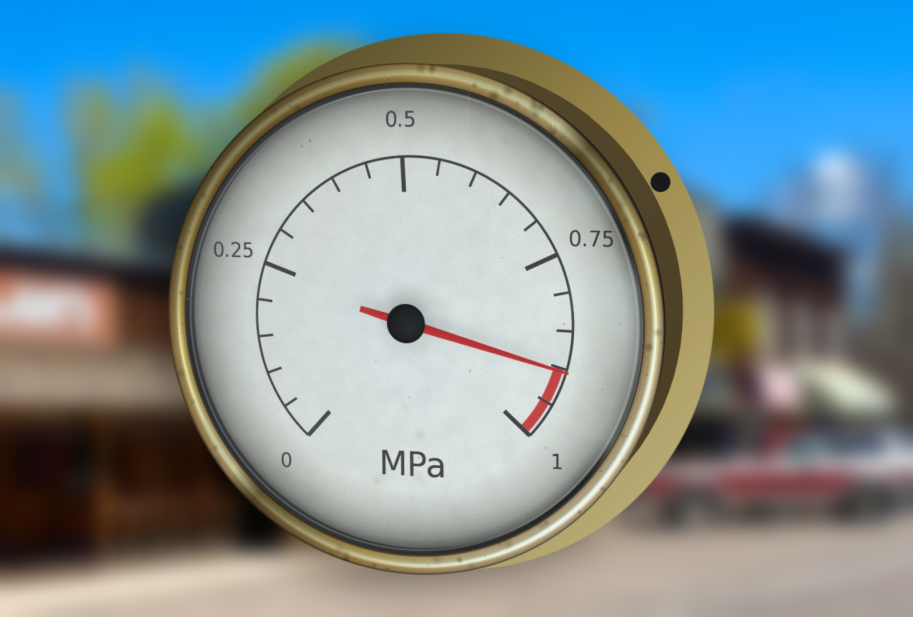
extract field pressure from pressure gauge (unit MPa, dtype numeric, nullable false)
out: 0.9 MPa
